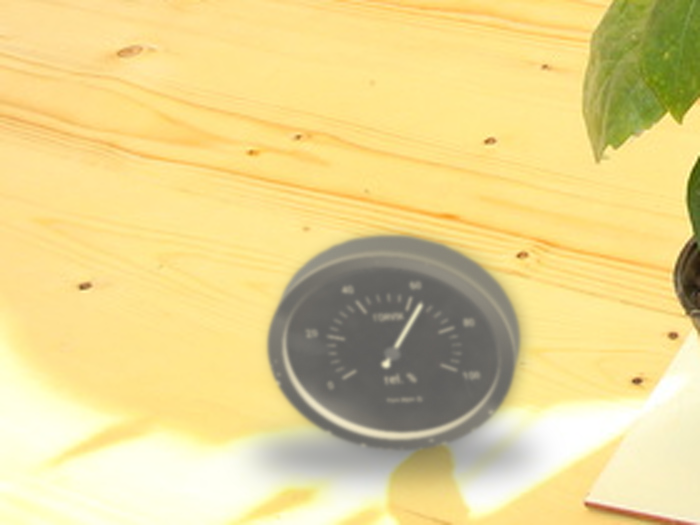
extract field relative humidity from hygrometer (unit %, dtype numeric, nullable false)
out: 64 %
